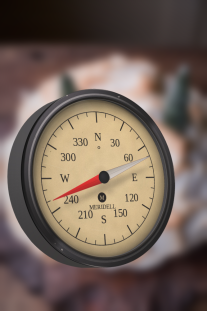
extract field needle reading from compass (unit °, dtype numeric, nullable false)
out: 250 °
